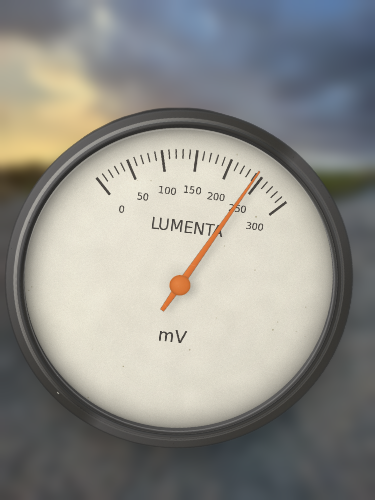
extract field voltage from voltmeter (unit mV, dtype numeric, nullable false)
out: 240 mV
